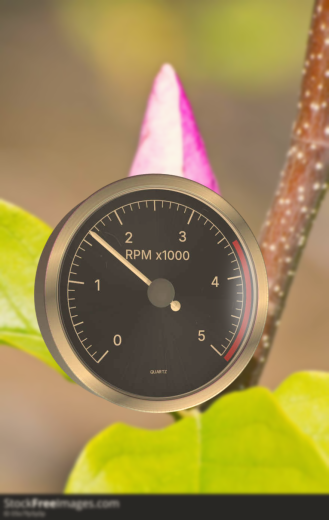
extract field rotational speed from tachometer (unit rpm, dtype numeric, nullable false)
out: 1600 rpm
